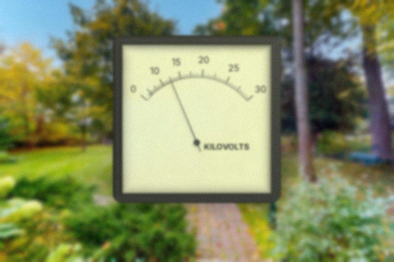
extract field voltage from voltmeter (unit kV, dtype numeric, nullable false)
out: 12.5 kV
